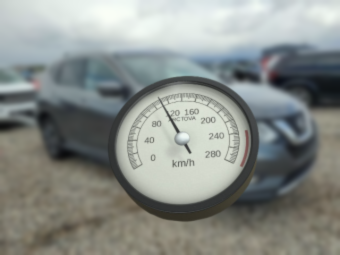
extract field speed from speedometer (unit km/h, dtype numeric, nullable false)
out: 110 km/h
